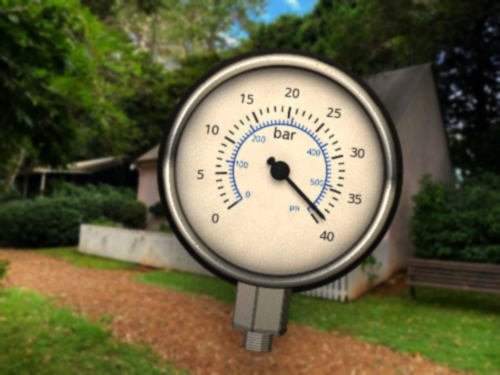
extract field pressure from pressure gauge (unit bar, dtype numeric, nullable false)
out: 39 bar
